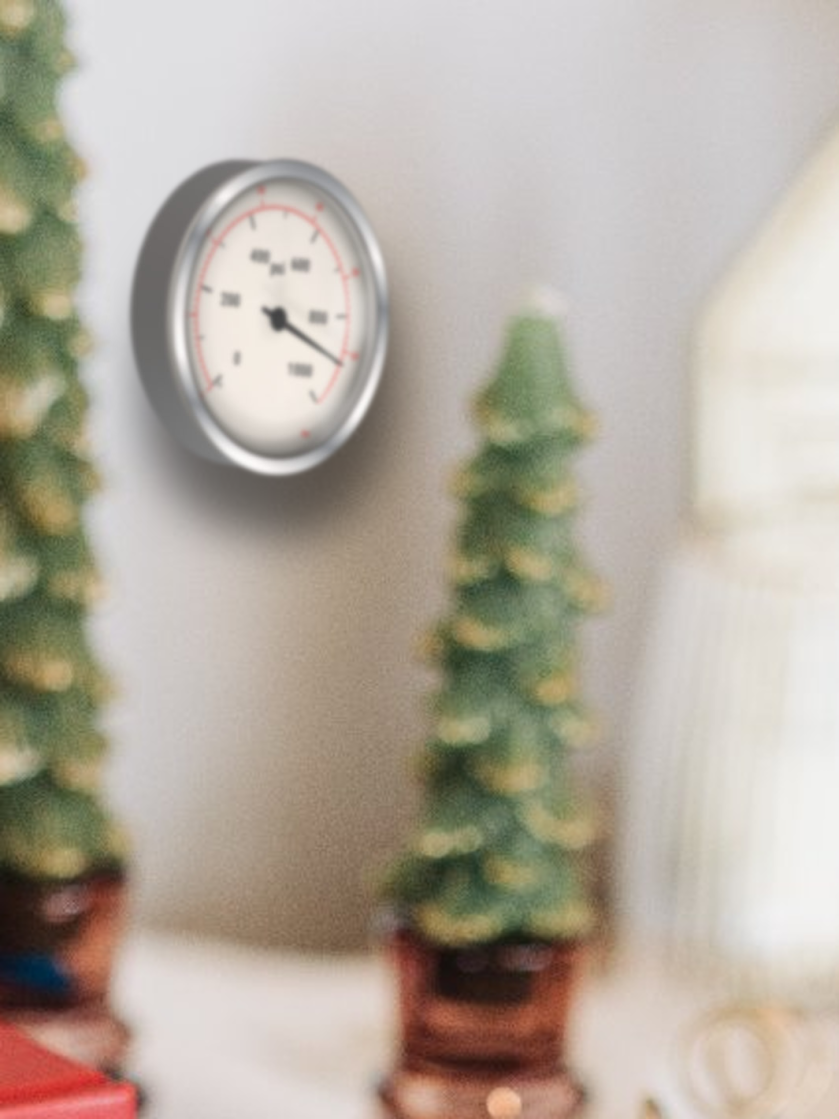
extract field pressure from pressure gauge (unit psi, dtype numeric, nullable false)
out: 900 psi
